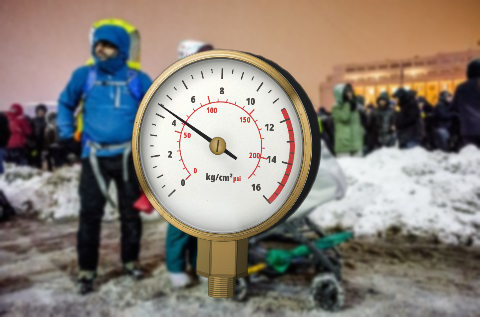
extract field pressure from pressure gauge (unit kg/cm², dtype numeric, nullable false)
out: 4.5 kg/cm²
